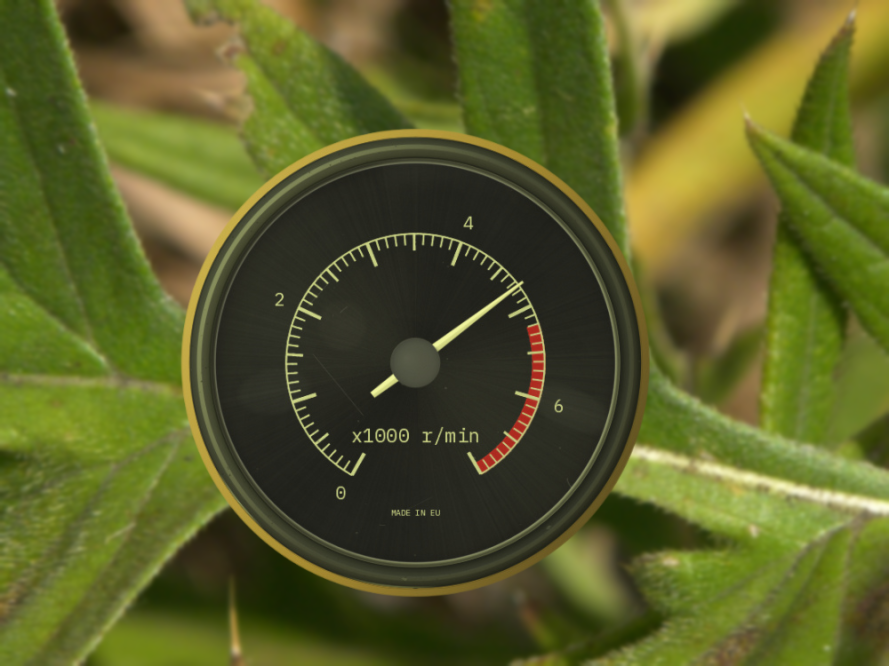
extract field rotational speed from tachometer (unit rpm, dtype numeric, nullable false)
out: 4750 rpm
